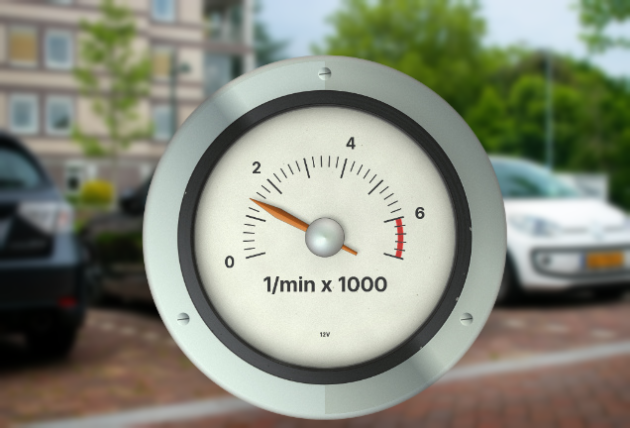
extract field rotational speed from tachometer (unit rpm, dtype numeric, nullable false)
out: 1400 rpm
